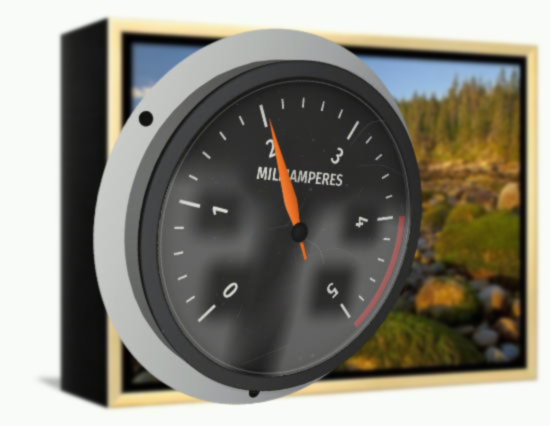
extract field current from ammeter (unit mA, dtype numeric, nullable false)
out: 2 mA
